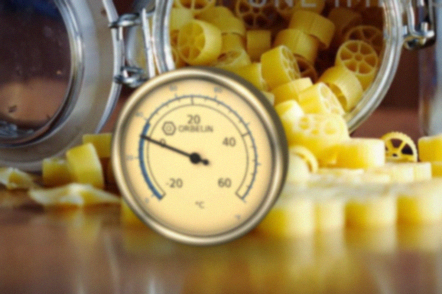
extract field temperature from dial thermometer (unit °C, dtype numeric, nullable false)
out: 0 °C
